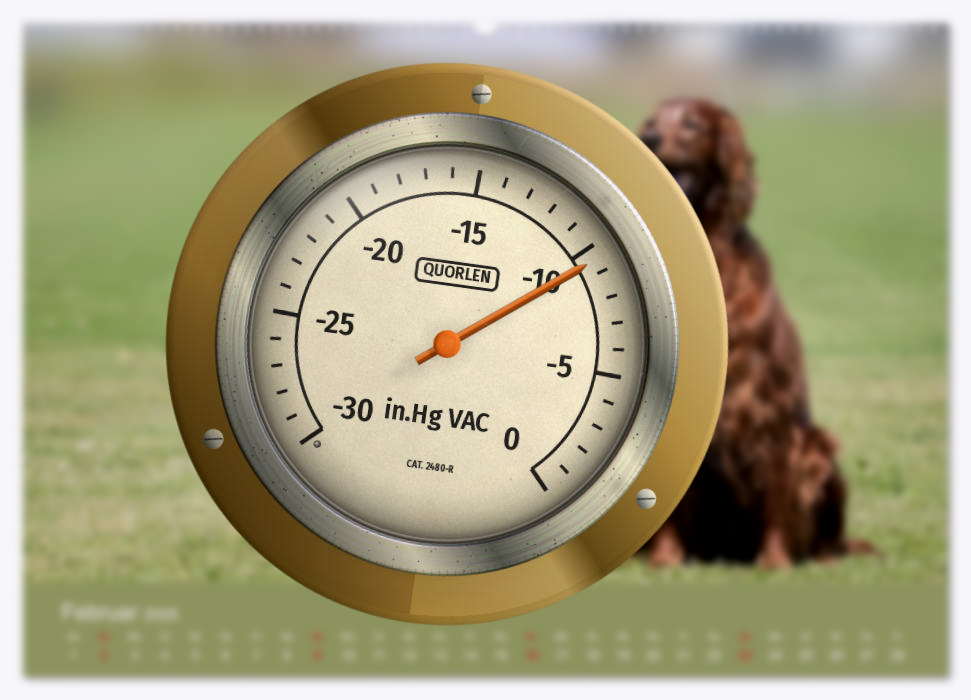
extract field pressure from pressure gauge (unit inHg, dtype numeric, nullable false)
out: -9.5 inHg
